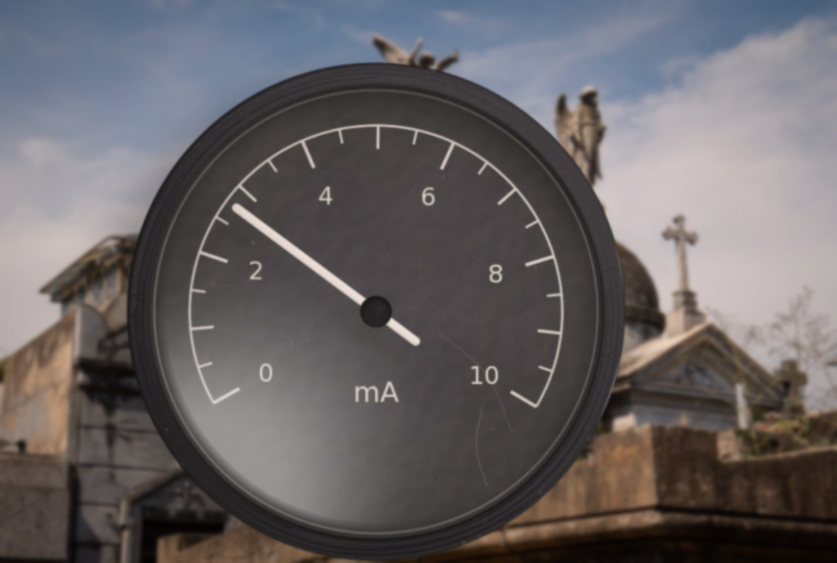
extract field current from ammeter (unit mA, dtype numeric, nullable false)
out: 2.75 mA
